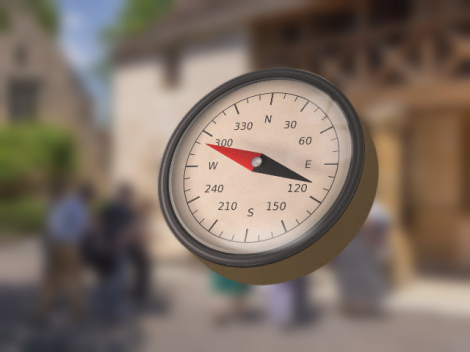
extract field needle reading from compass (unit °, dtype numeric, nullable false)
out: 290 °
